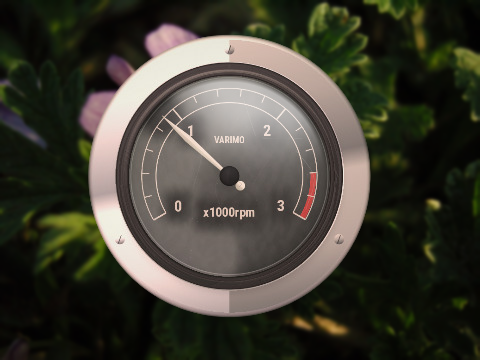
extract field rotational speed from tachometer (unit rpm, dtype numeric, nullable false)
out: 900 rpm
